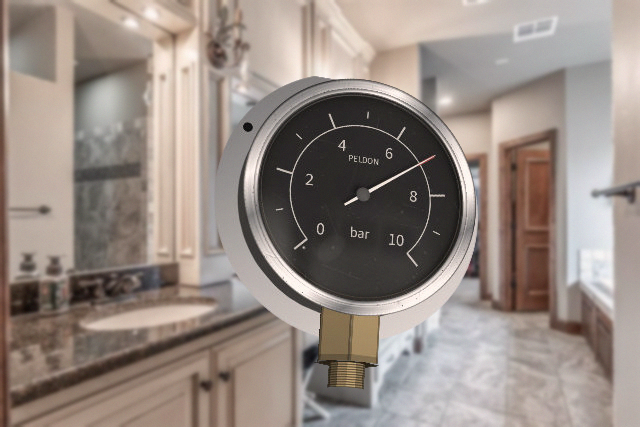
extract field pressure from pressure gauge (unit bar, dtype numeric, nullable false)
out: 7 bar
